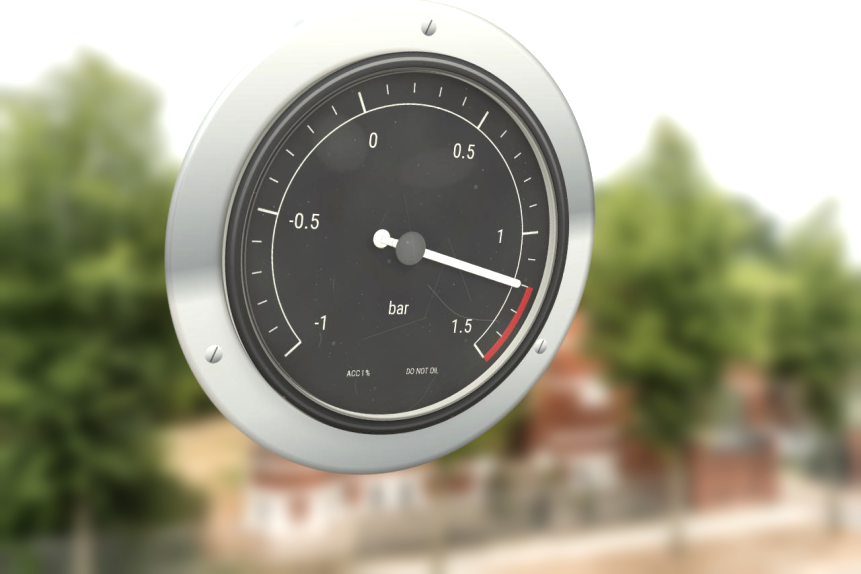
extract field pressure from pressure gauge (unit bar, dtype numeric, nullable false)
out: 1.2 bar
